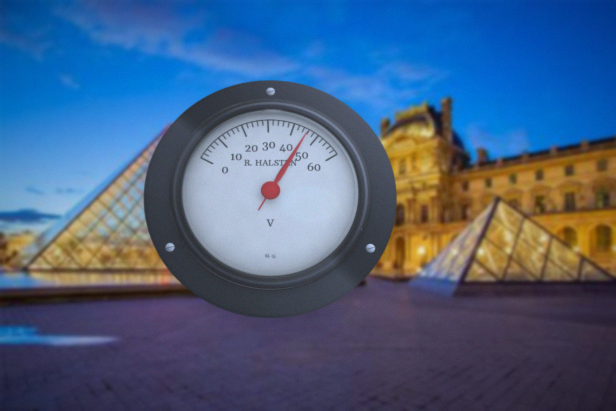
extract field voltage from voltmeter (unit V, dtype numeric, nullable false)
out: 46 V
